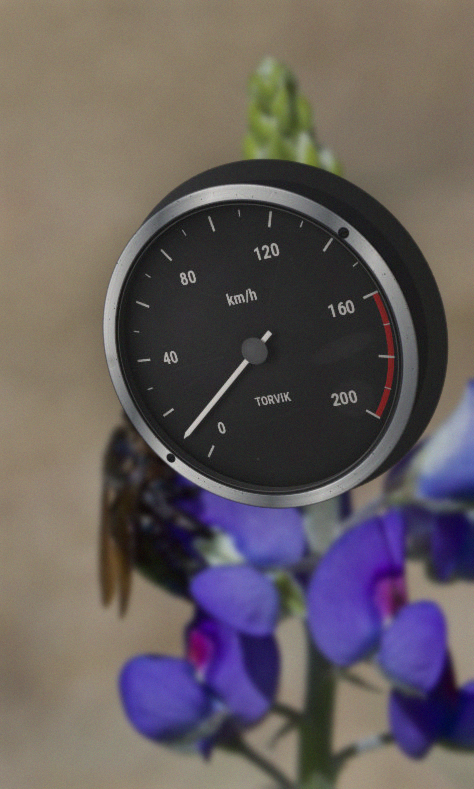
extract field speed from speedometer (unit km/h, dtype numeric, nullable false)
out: 10 km/h
